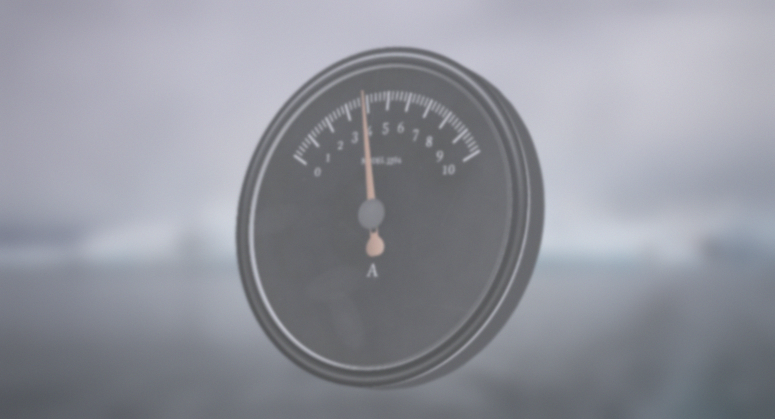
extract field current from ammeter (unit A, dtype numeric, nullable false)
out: 4 A
